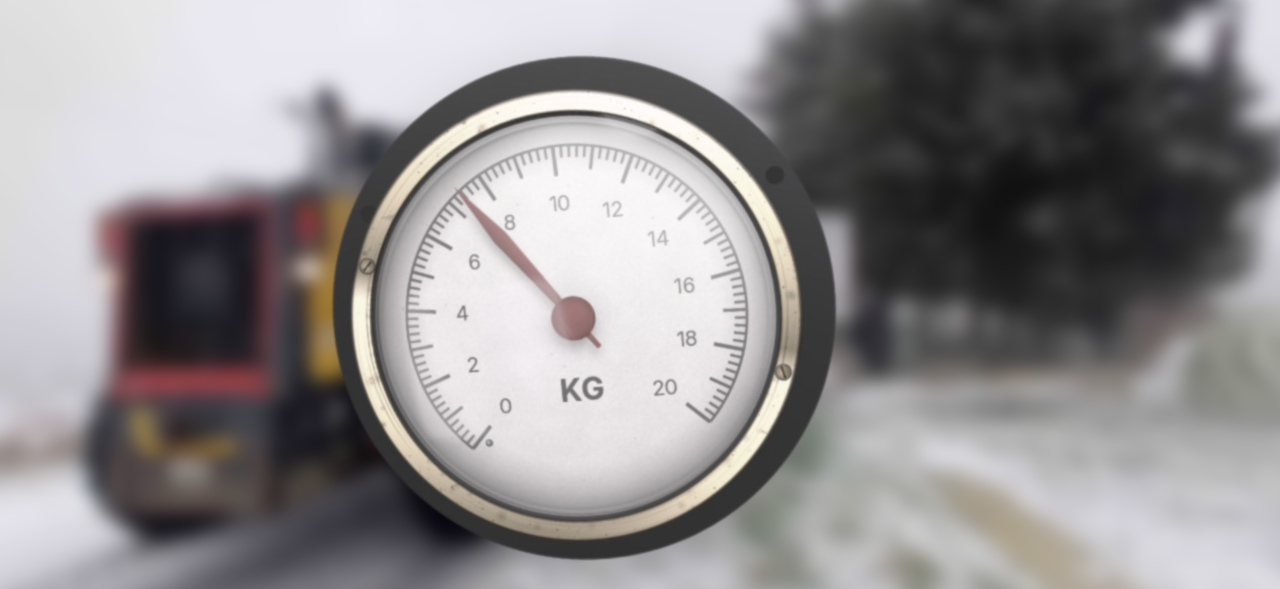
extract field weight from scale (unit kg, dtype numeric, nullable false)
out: 7.4 kg
